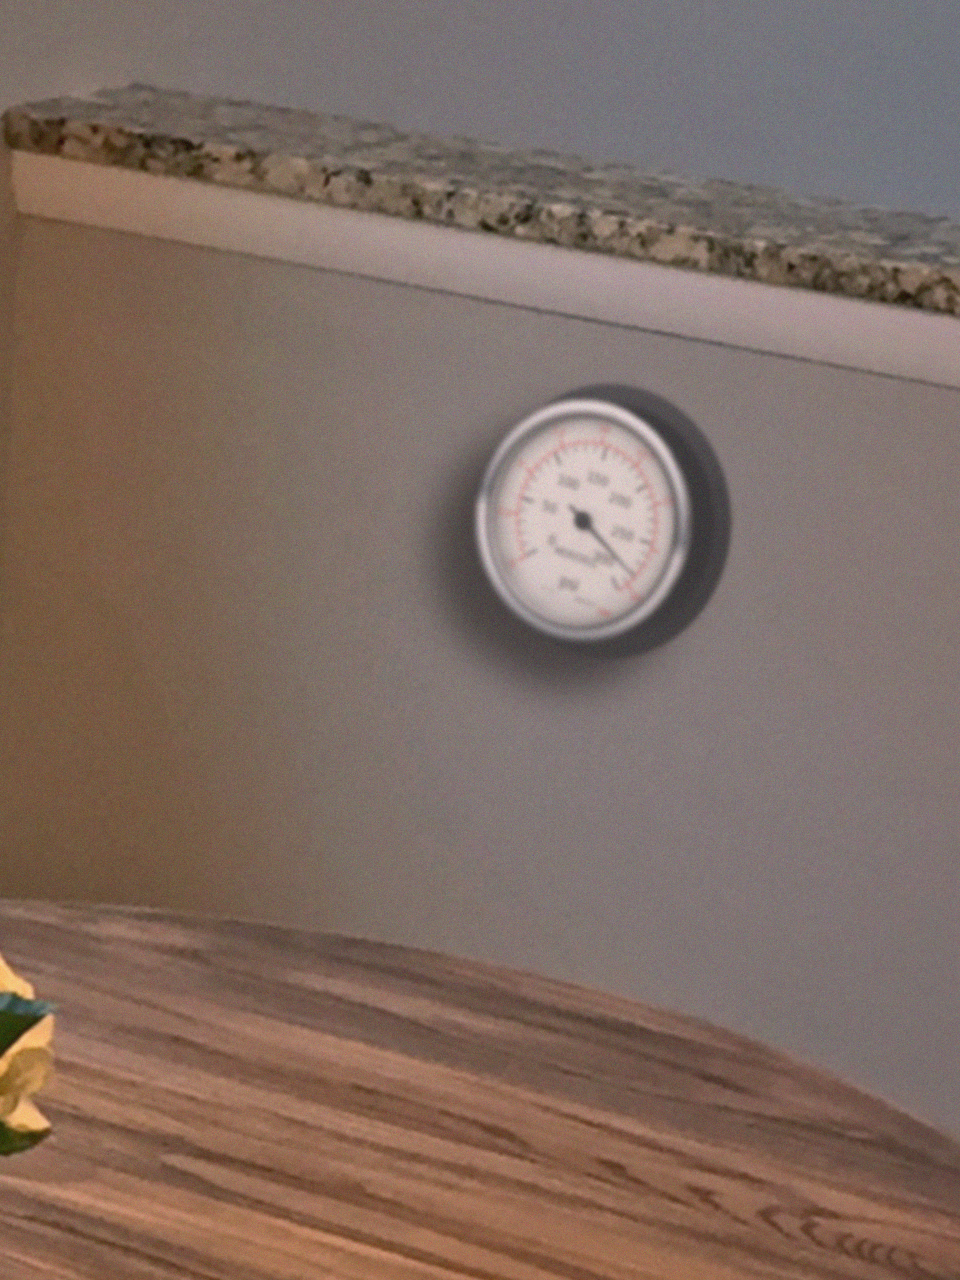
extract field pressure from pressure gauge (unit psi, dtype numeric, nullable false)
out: 280 psi
